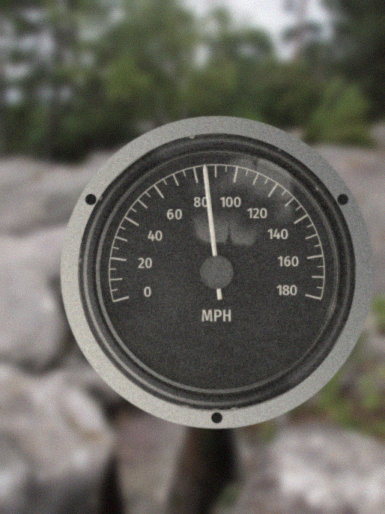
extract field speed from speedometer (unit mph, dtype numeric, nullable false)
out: 85 mph
